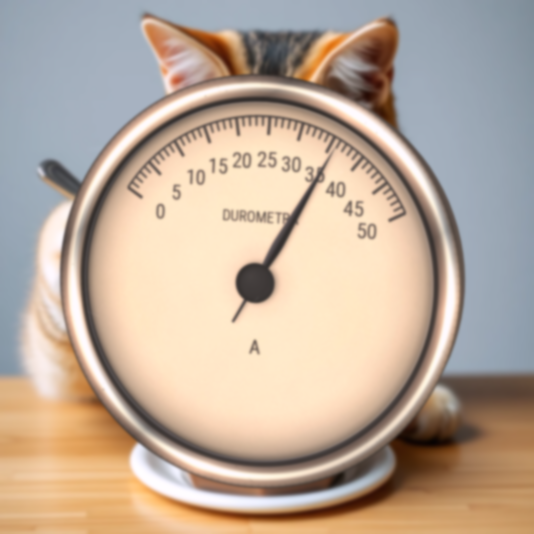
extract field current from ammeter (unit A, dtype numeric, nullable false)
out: 36 A
